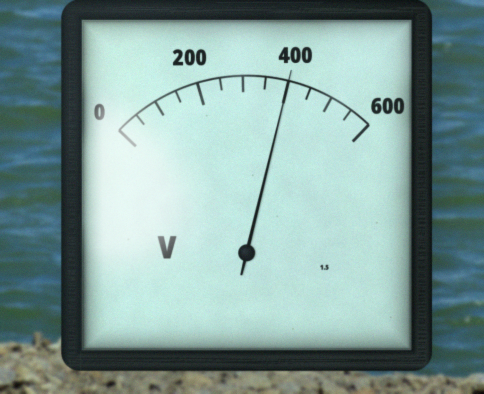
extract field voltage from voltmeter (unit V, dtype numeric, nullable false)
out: 400 V
